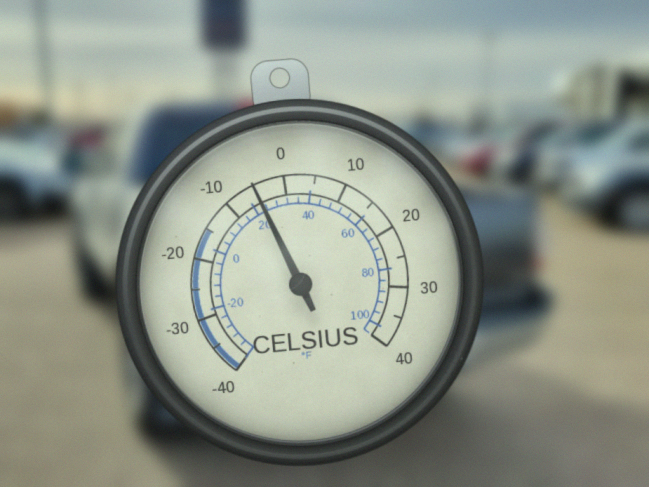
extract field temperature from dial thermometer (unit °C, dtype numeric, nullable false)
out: -5 °C
